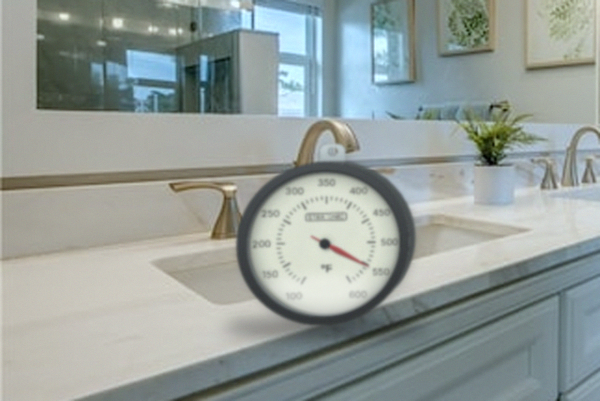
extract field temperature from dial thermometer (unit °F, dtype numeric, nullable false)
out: 550 °F
